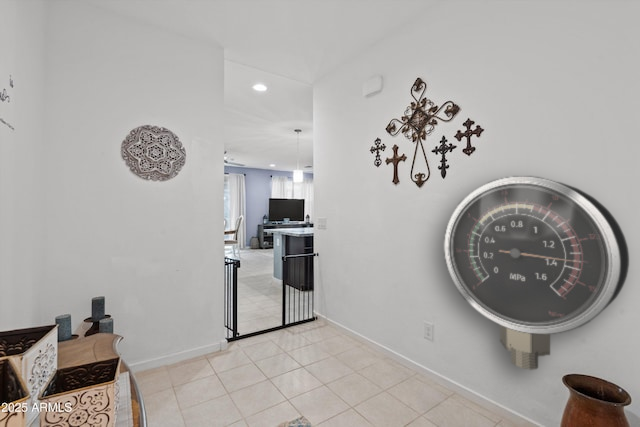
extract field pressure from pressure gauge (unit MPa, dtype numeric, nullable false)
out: 1.35 MPa
